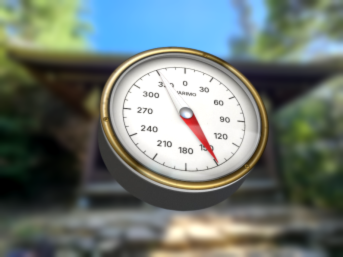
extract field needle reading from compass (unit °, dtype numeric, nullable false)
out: 150 °
